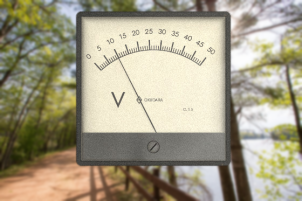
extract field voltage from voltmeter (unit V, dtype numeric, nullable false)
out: 10 V
